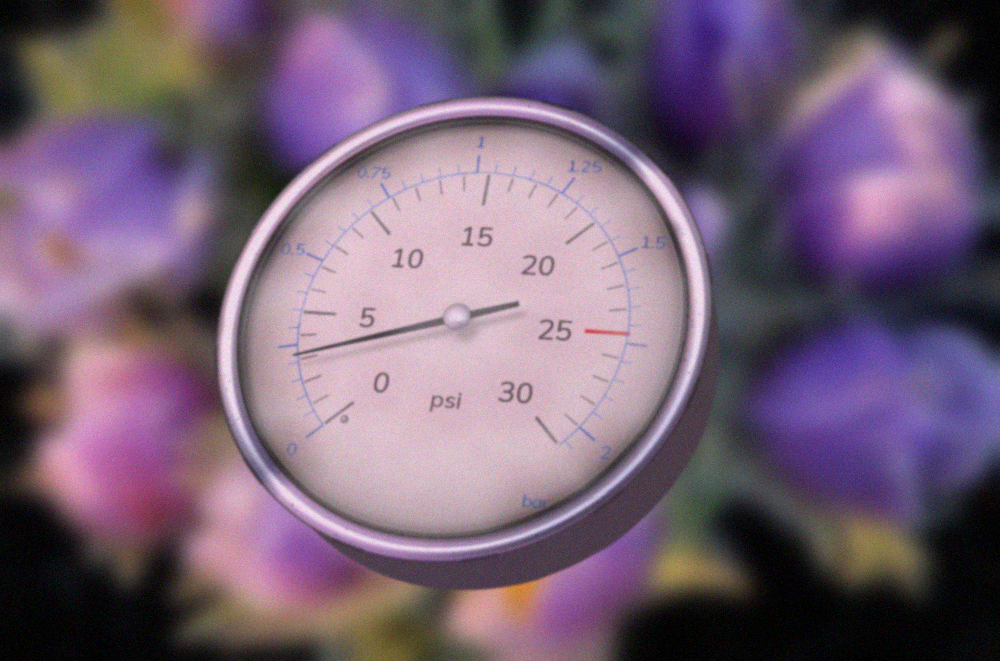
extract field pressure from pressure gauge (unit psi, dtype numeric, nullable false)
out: 3 psi
